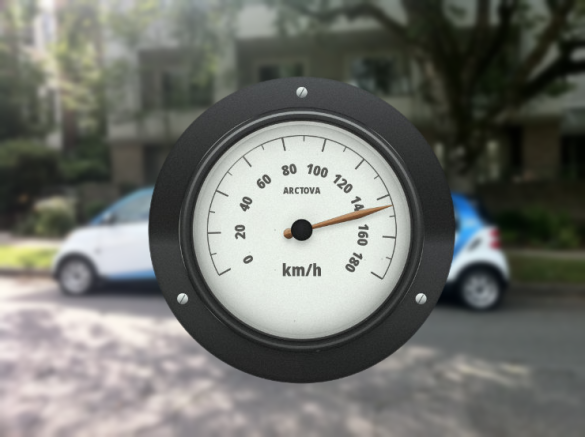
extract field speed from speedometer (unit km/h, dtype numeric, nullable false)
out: 145 km/h
